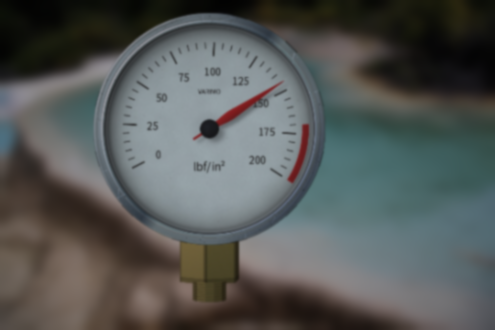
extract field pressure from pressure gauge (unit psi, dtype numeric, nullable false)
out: 145 psi
